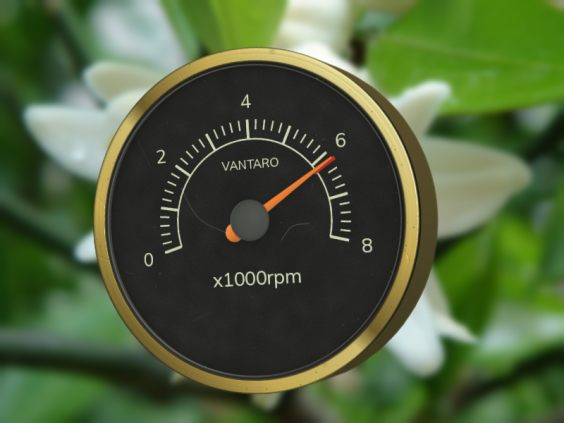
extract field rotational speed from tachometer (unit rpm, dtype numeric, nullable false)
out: 6200 rpm
